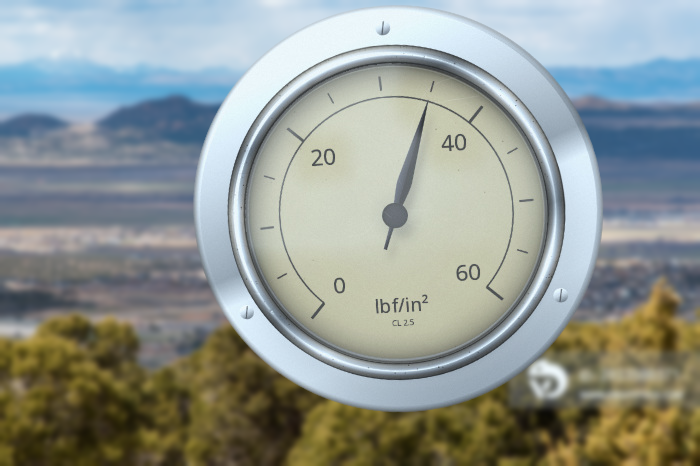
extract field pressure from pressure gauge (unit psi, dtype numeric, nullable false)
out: 35 psi
